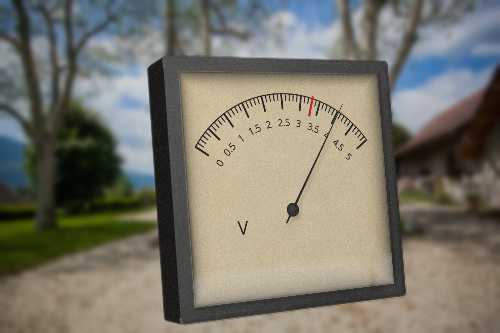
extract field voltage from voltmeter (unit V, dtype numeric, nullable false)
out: 4 V
